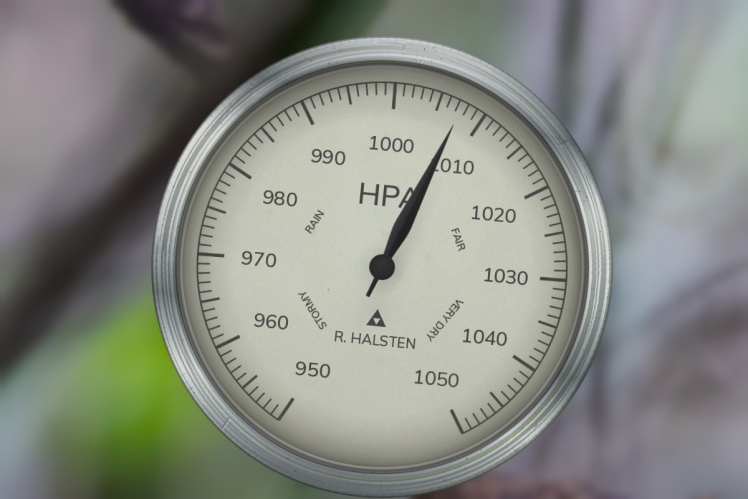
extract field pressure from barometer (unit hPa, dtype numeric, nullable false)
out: 1007.5 hPa
